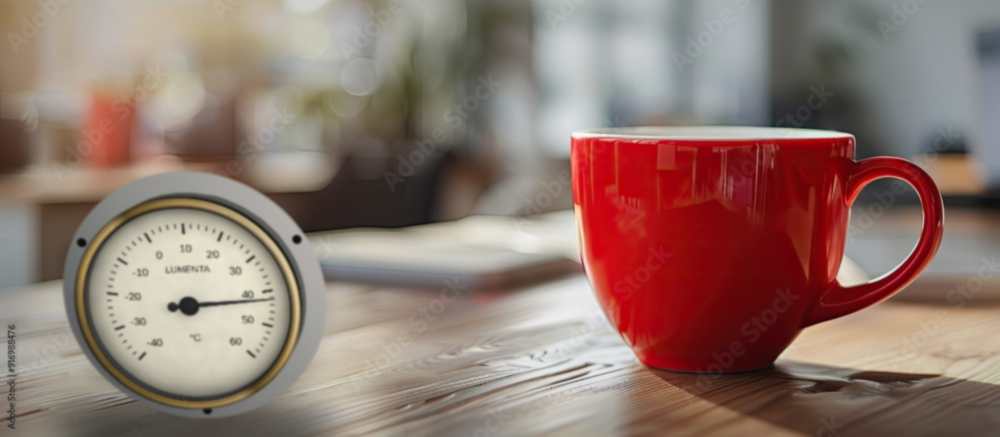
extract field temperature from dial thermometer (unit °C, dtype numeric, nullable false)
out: 42 °C
